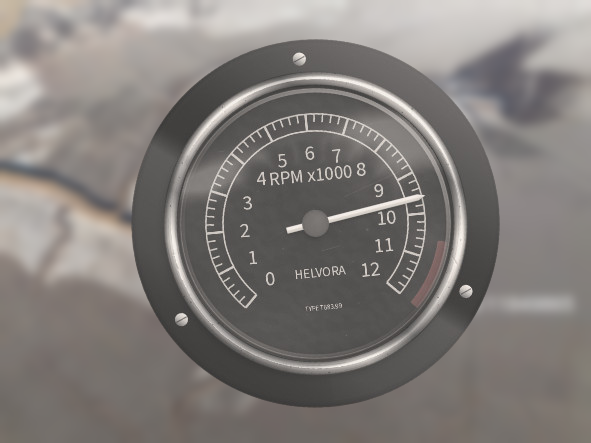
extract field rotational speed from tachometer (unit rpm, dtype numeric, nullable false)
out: 9600 rpm
